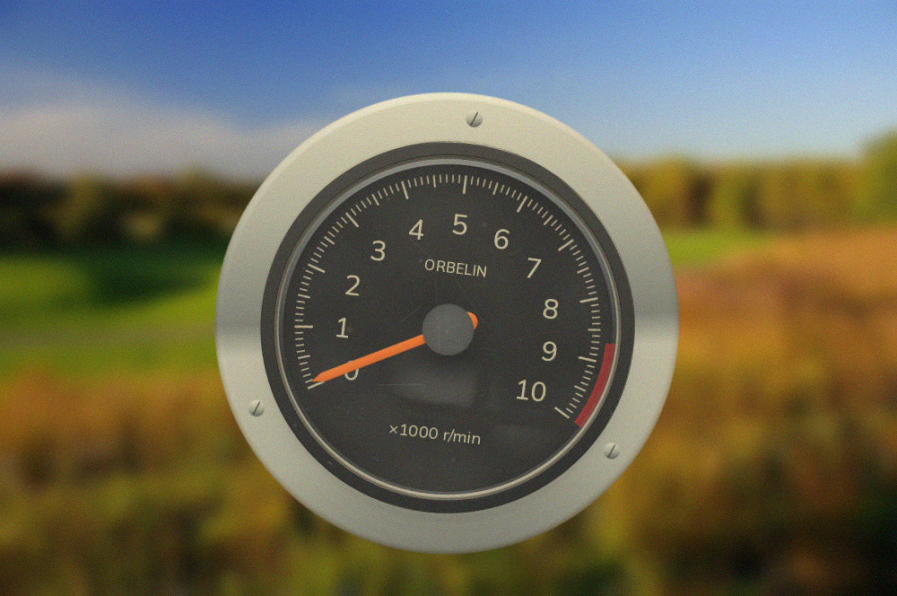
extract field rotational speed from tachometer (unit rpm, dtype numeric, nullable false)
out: 100 rpm
